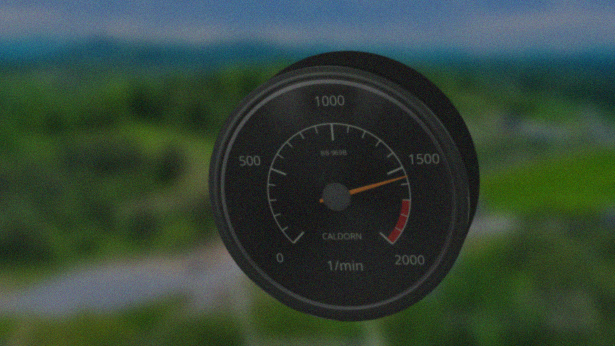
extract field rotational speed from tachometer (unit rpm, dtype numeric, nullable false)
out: 1550 rpm
